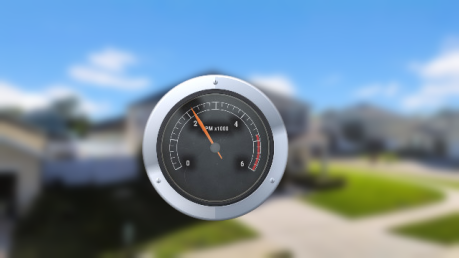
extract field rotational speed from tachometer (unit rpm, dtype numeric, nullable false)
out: 2200 rpm
